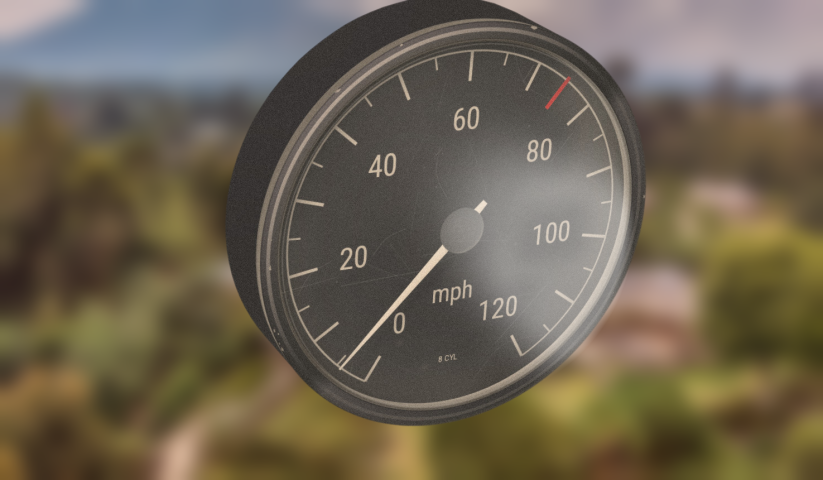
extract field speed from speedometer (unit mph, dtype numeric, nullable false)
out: 5 mph
